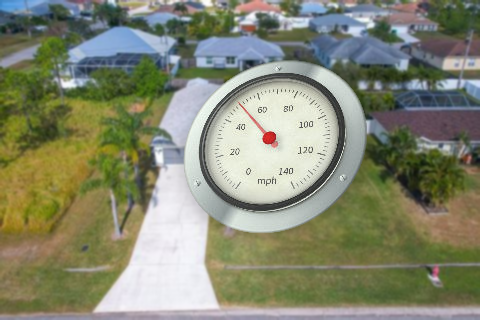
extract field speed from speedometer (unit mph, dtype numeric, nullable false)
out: 50 mph
